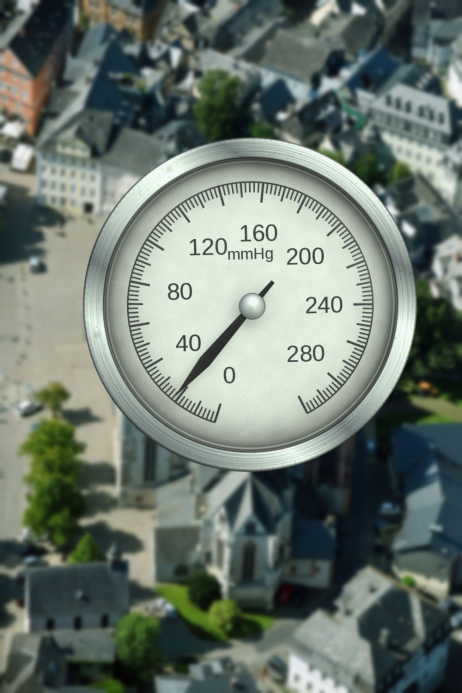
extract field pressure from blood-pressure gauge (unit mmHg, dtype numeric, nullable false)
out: 22 mmHg
